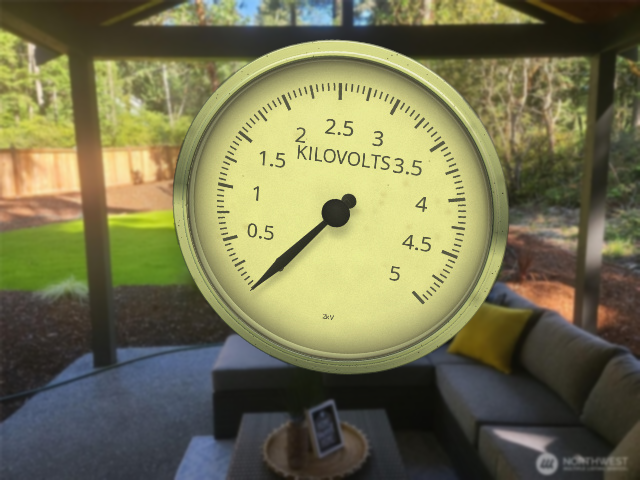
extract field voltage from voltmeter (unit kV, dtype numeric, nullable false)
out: 0 kV
